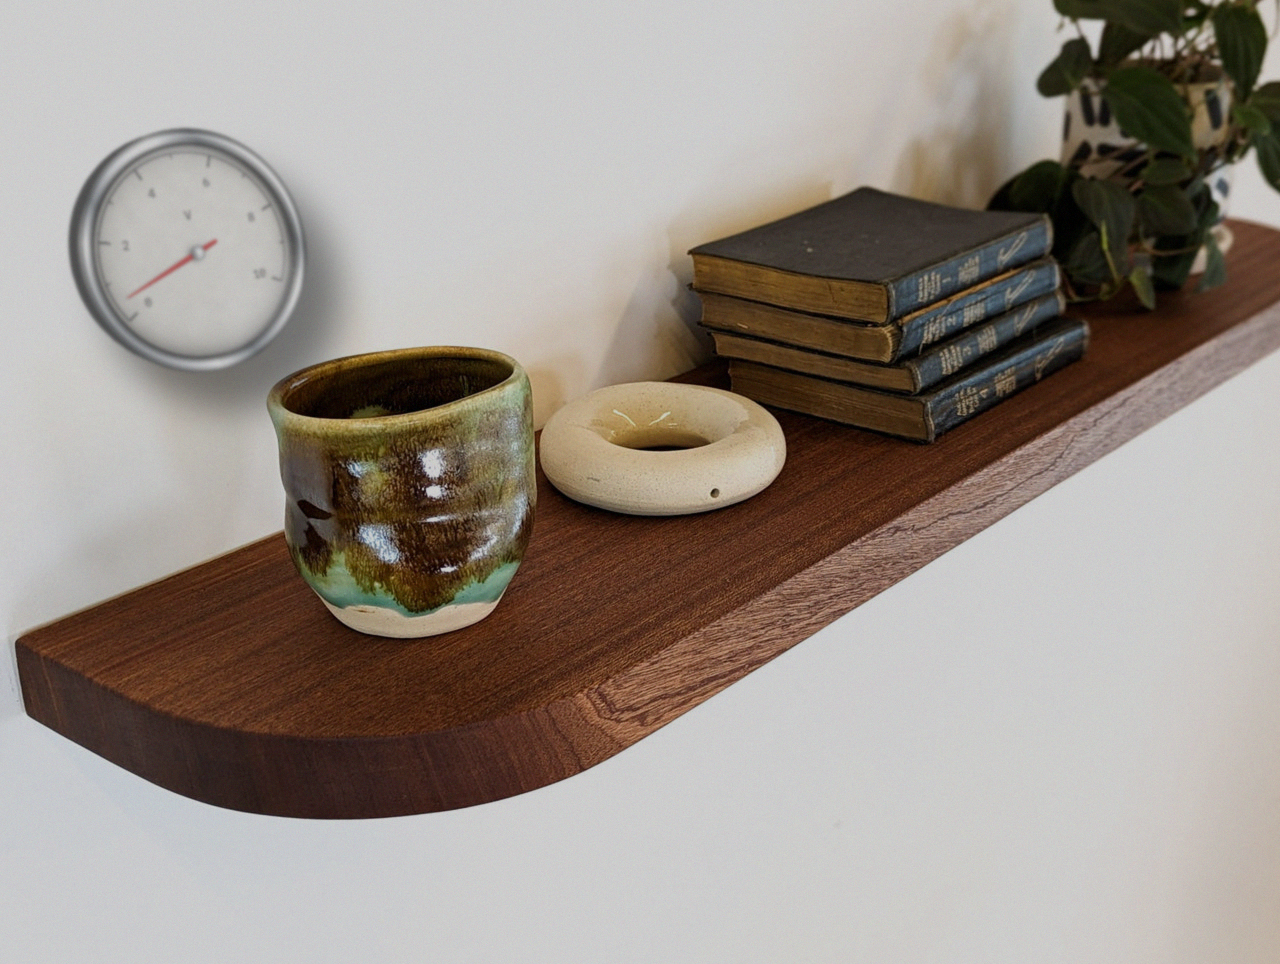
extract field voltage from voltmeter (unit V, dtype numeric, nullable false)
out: 0.5 V
